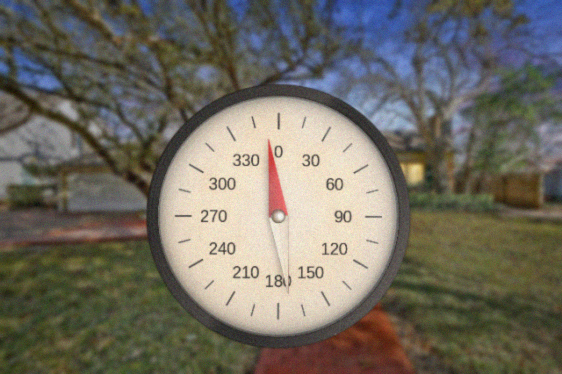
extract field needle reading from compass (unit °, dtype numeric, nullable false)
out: 352.5 °
